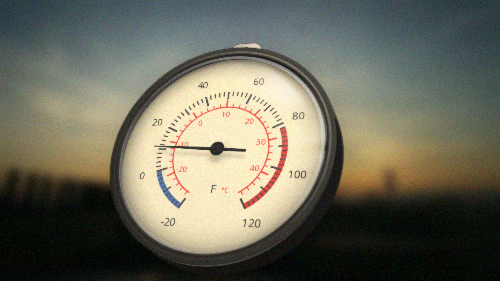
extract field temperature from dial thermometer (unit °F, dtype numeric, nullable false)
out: 10 °F
